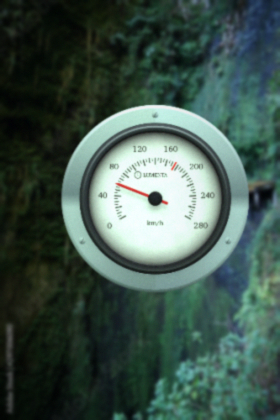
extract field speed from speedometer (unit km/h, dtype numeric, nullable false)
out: 60 km/h
